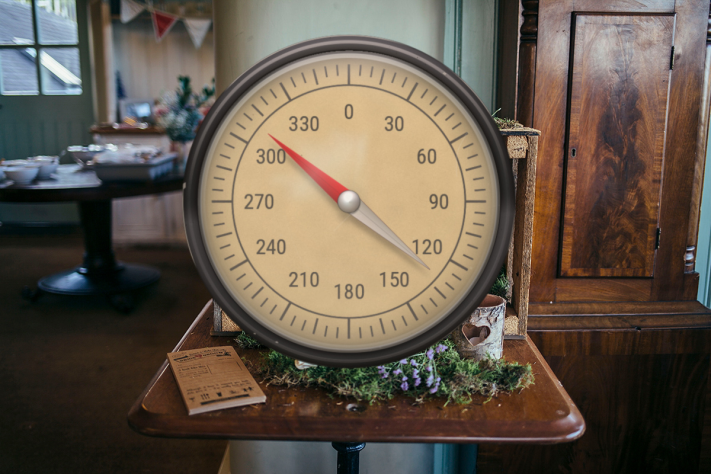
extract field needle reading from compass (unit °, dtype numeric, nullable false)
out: 310 °
